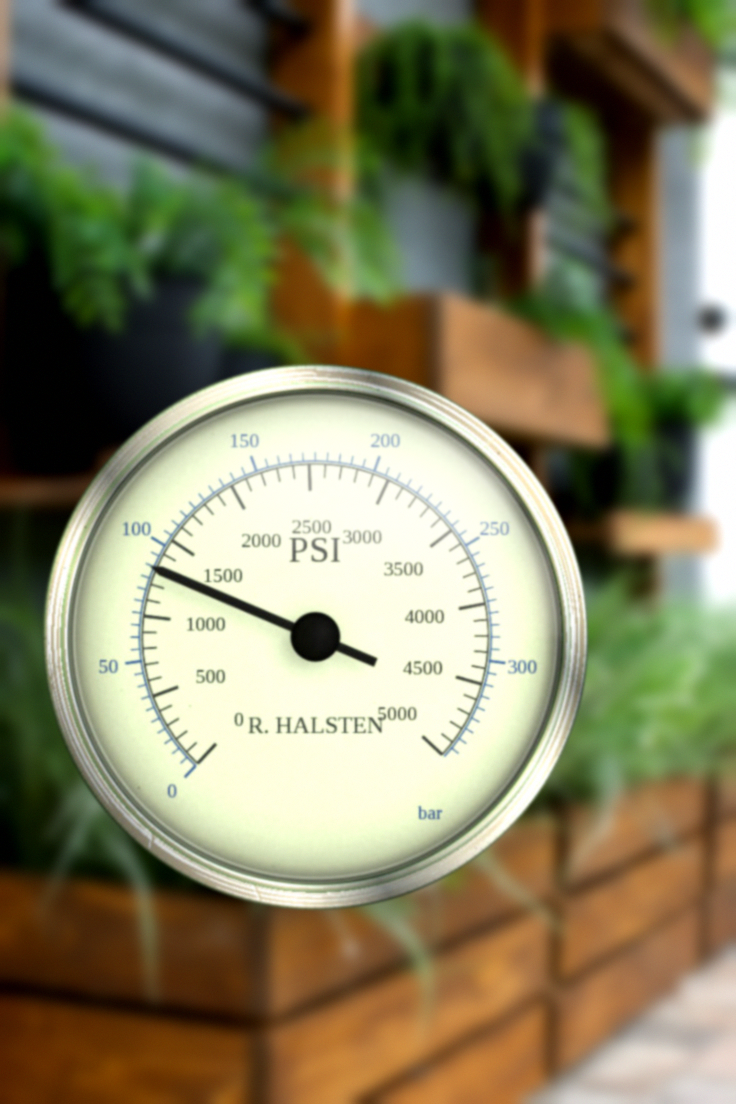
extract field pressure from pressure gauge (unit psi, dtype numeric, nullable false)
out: 1300 psi
